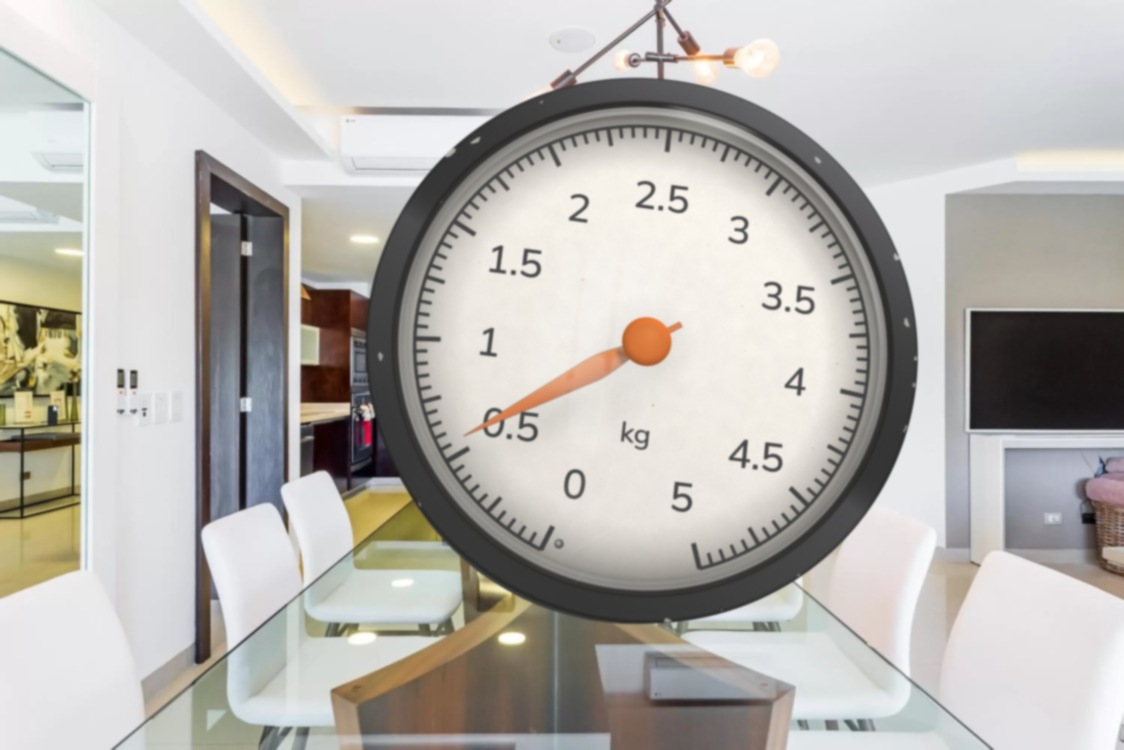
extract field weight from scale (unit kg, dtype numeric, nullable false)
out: 0.55 kg
